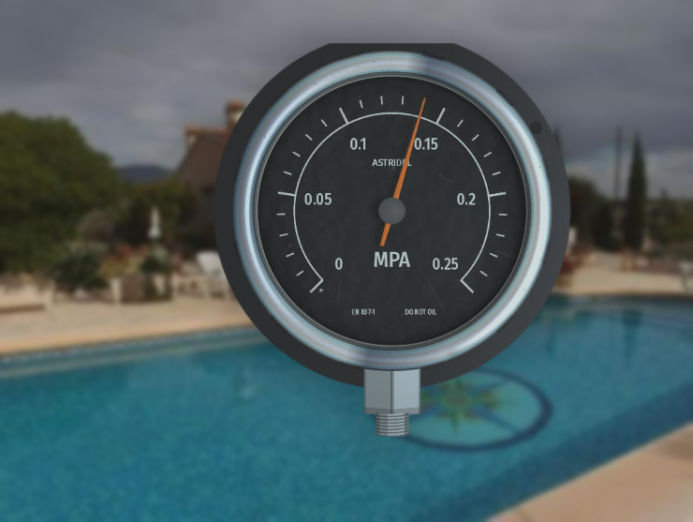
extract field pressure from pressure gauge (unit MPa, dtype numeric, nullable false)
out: 0.14 MPa
